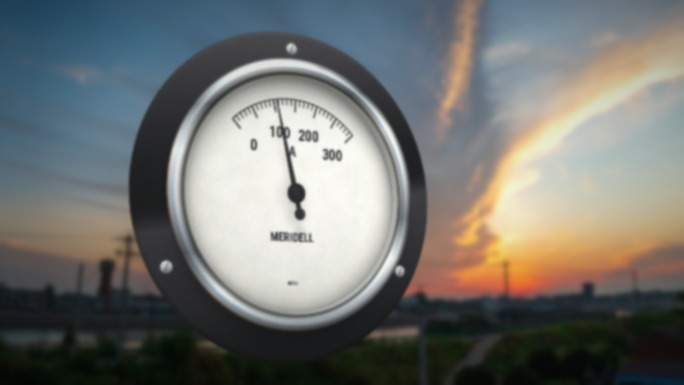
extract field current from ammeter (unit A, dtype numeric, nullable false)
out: 100 A
